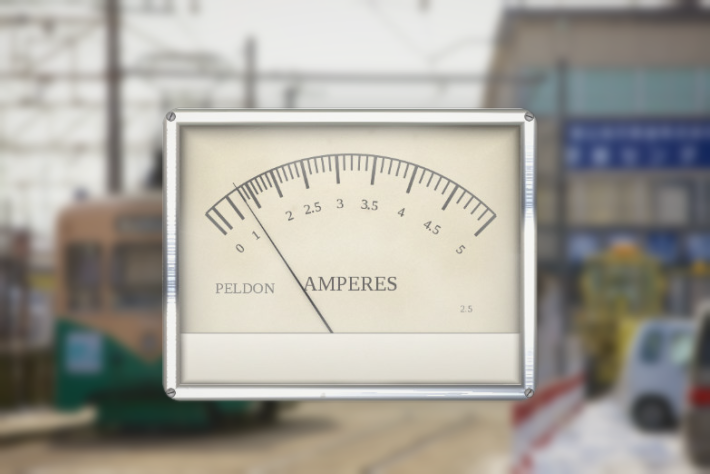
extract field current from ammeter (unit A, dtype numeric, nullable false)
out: 1.3 A
